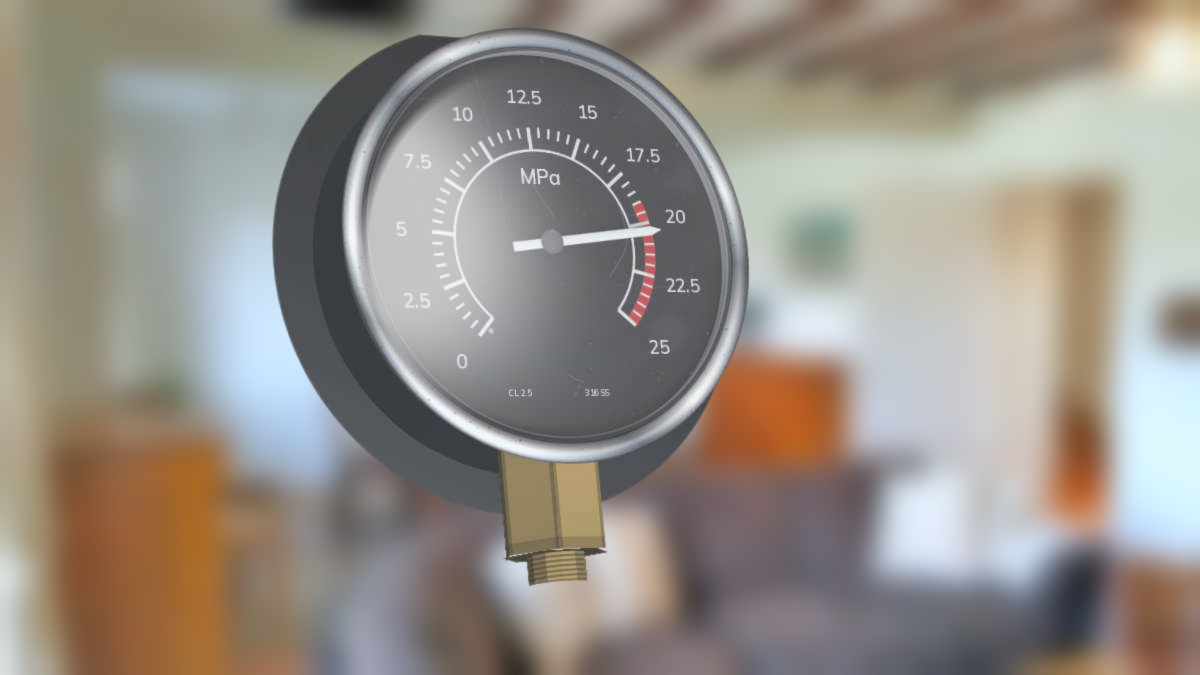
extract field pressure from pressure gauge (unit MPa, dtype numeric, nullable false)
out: 20.5 MPa
